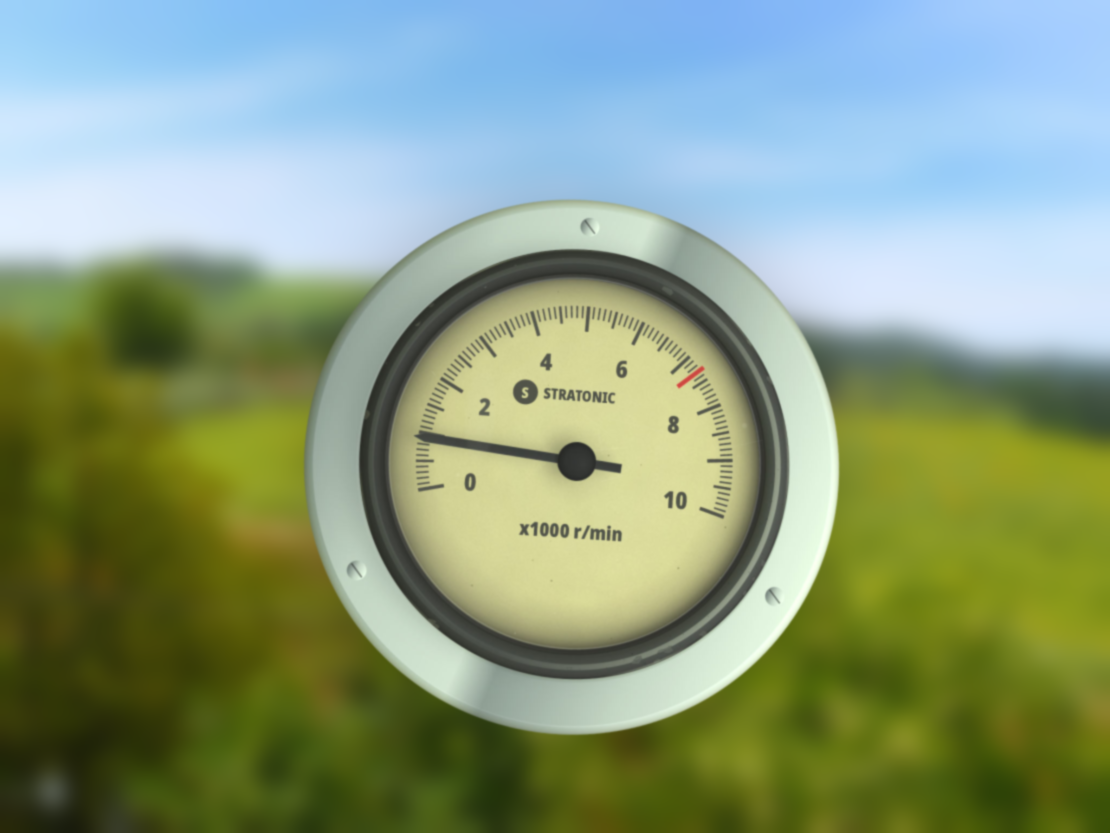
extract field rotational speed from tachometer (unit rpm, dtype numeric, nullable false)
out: 900 rpm
